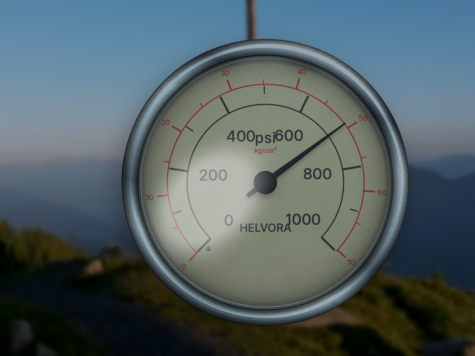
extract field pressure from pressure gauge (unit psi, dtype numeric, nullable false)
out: 700 psi
